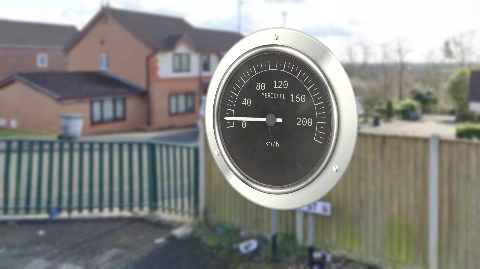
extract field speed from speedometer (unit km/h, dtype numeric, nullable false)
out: 10 km/h
